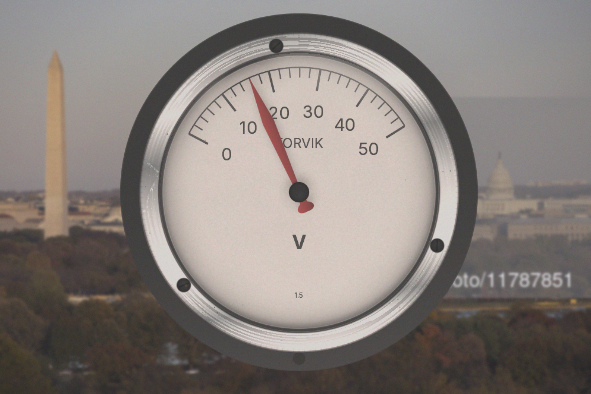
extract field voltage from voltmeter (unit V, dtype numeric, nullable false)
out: 16 V
